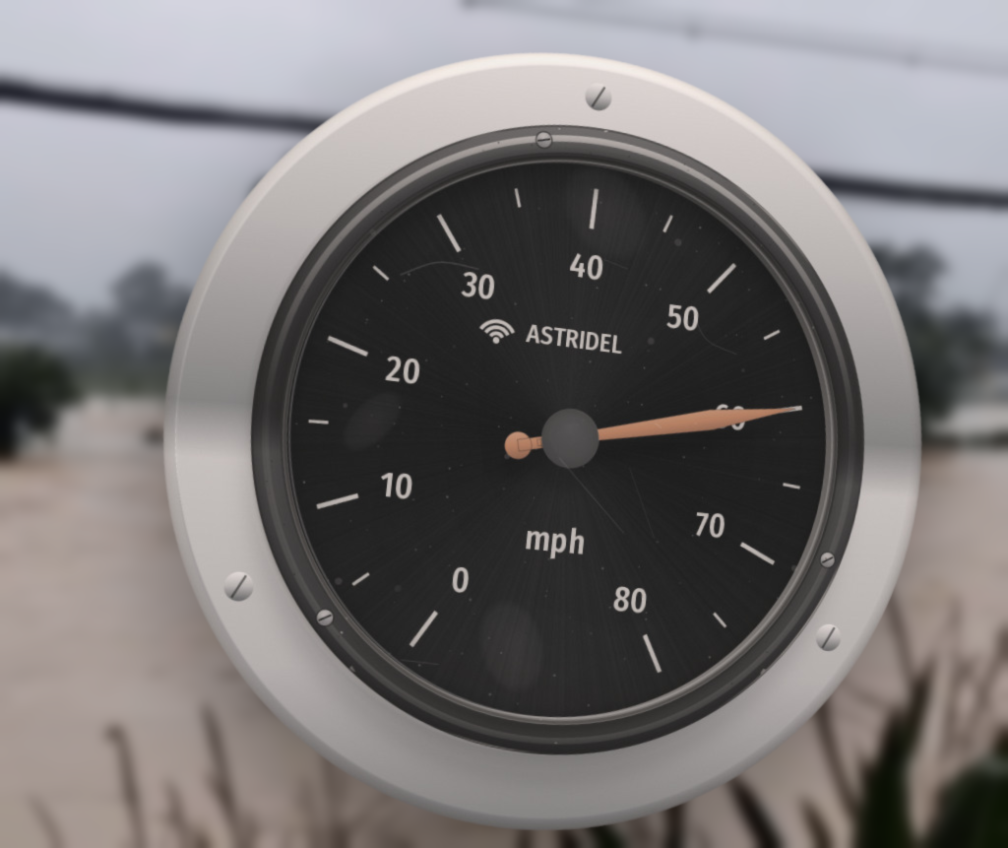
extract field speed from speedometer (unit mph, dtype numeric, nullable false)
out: 60 mph
